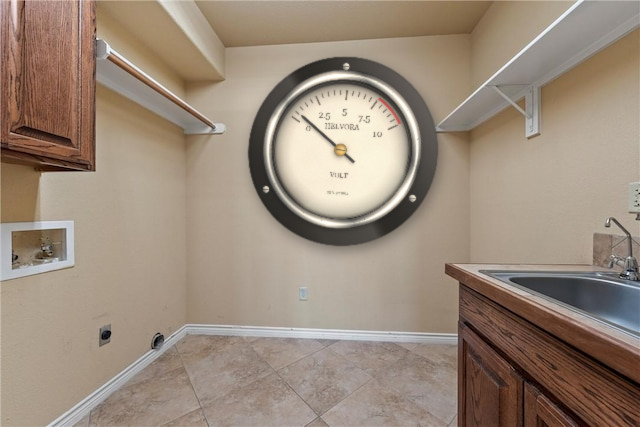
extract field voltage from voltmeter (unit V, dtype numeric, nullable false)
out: 0.5 V
